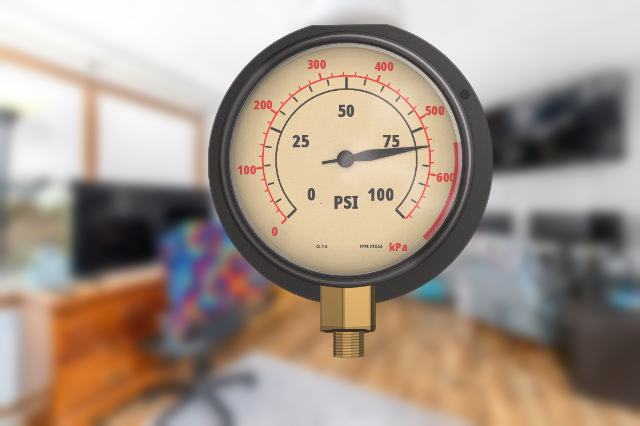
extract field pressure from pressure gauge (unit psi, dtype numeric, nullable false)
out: 80 psi
